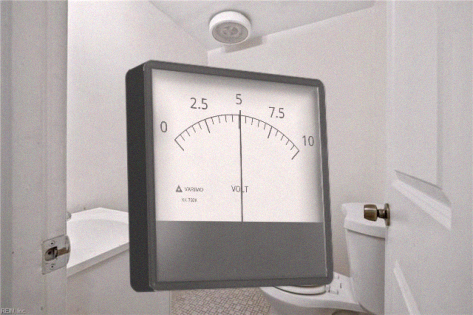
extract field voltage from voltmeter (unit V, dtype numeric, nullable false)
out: 5 V
